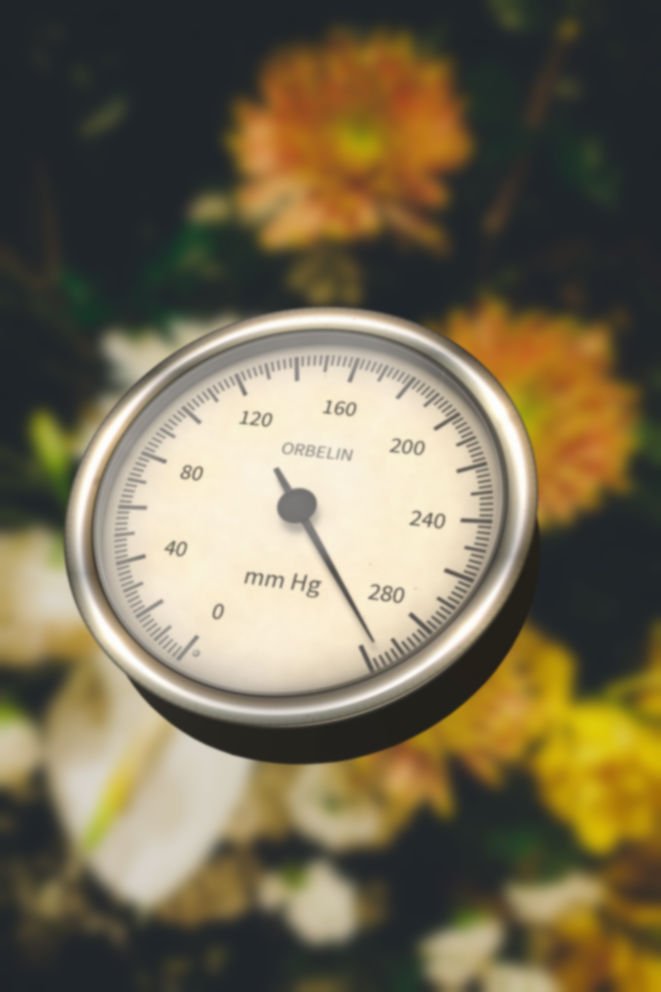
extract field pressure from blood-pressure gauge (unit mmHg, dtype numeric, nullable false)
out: 296 mmHg
